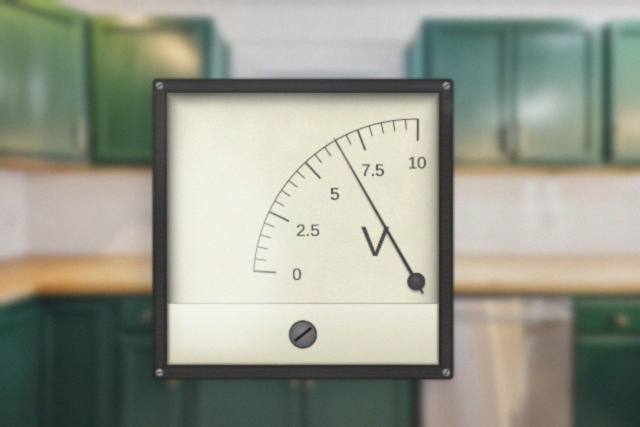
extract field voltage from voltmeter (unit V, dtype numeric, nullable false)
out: 6.5 V
